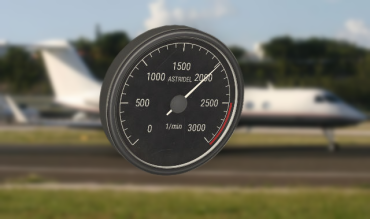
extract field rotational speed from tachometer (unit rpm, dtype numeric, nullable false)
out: 2000 rpm
